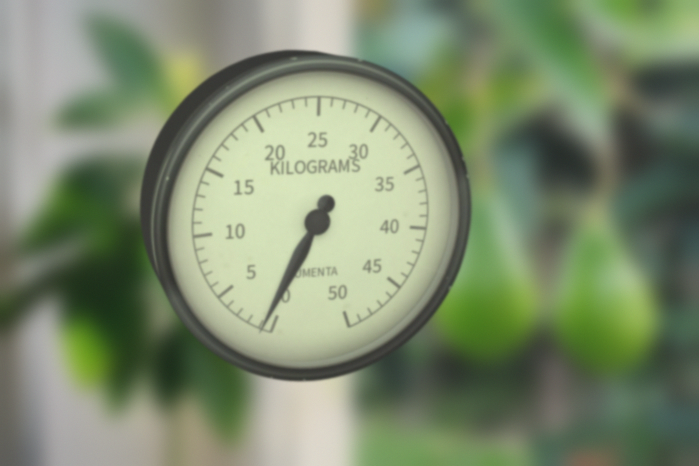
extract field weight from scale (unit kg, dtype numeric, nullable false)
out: 1 kg
